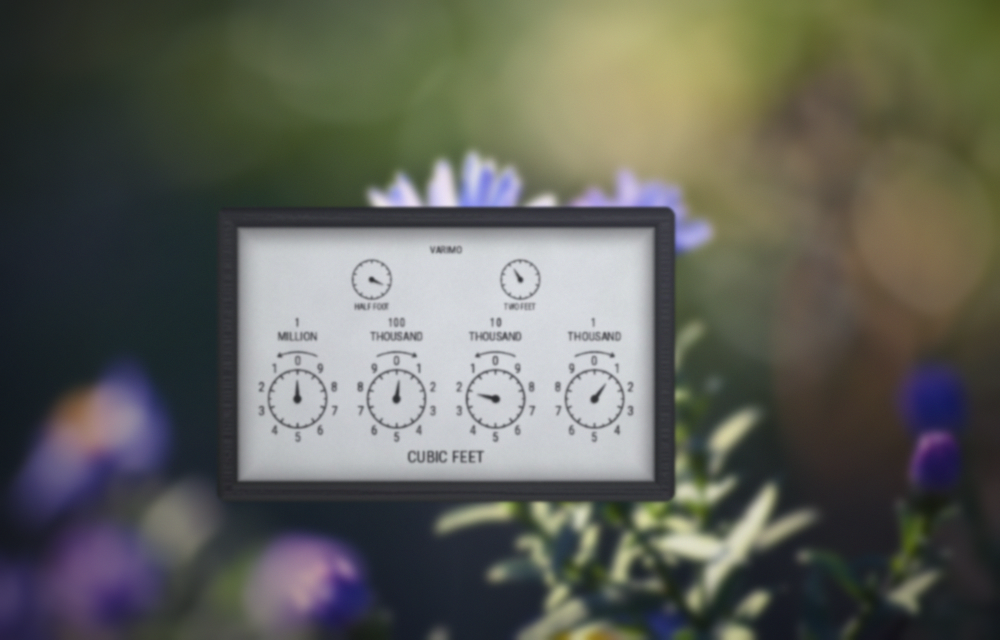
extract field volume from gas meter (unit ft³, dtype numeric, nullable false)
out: 2100 ft³
